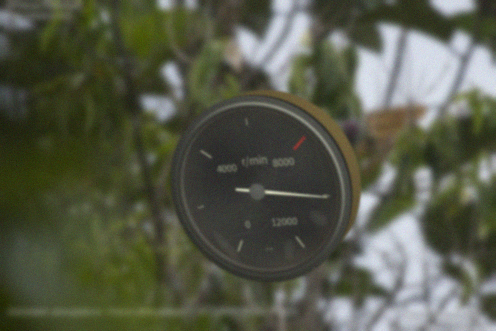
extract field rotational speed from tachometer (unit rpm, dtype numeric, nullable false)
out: 10000 rpm
